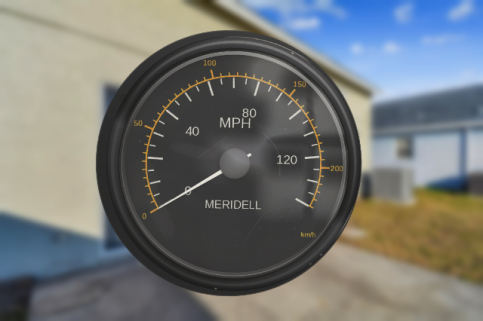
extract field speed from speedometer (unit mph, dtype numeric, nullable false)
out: 0 mph
